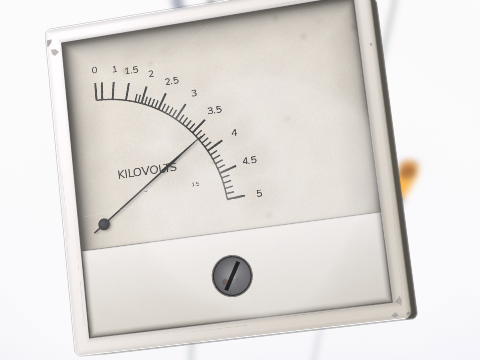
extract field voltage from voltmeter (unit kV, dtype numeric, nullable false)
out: 3.7 kV
